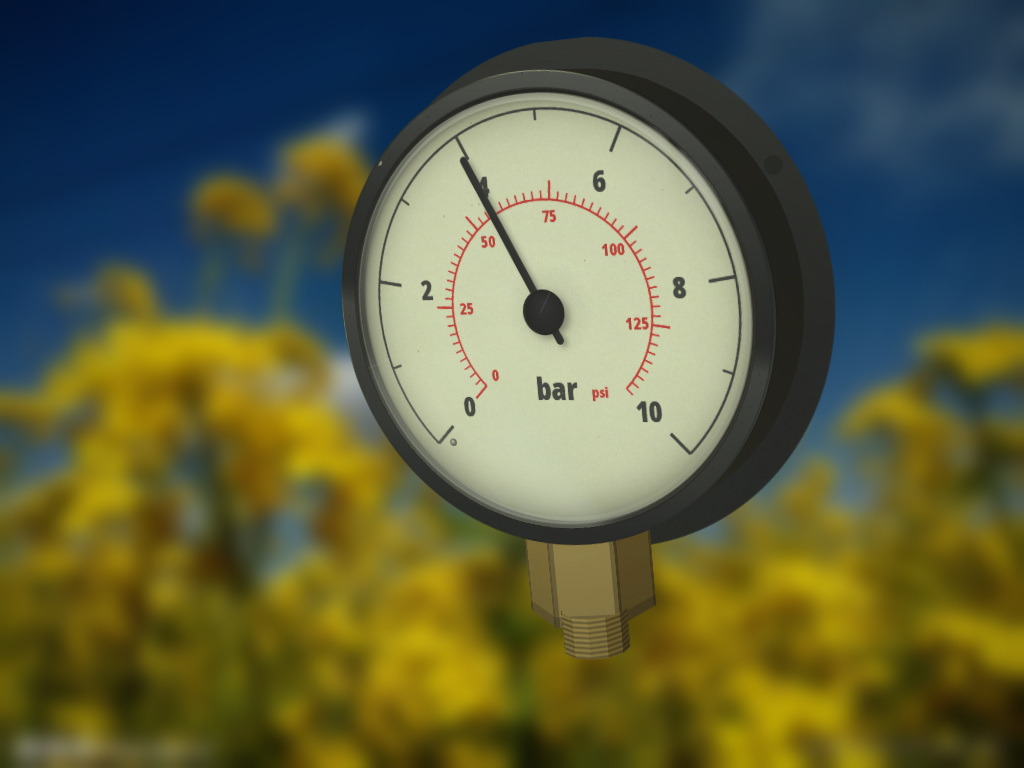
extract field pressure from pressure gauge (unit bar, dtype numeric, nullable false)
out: 4 bar
